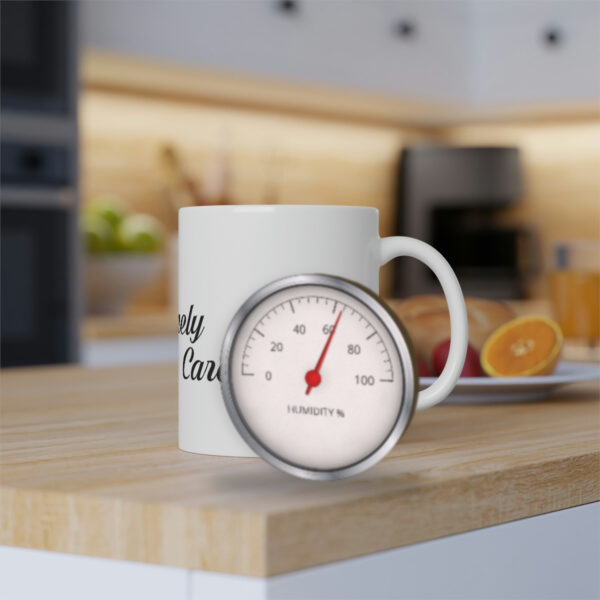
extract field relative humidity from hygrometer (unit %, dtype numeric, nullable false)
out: 64 %
